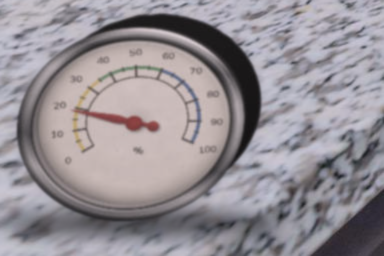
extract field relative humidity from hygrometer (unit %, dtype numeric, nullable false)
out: 20 %
